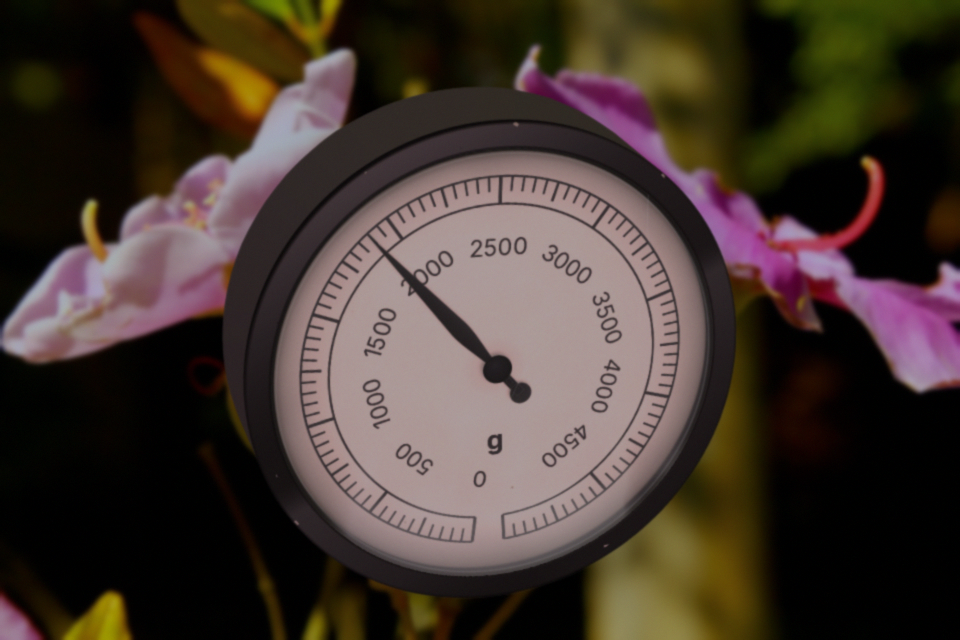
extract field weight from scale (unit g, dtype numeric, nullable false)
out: 1900 g
